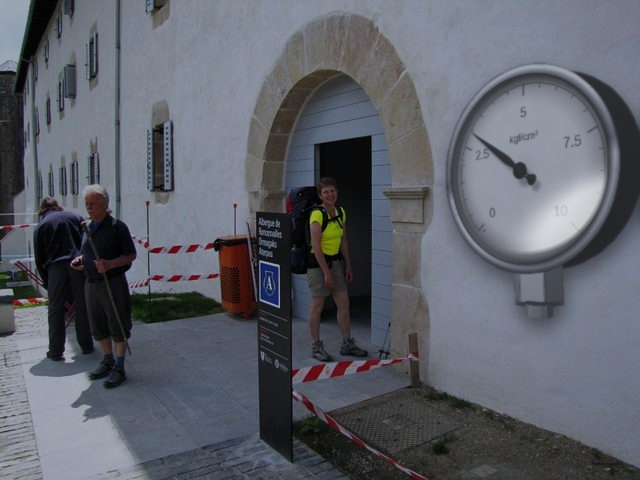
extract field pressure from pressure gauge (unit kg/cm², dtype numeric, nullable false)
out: 3 kg/cm²
